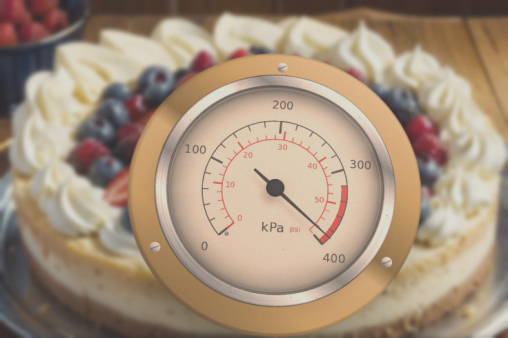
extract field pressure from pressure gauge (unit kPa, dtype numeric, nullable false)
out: 390 kPa
